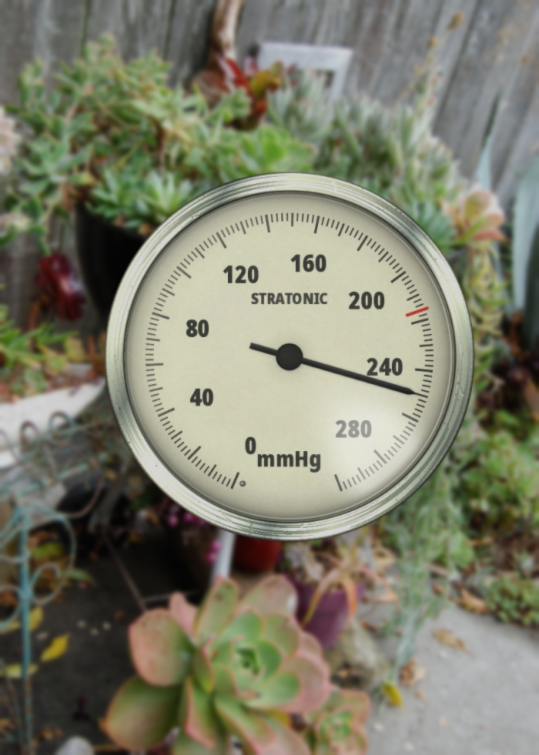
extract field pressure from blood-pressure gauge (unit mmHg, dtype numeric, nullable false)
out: 250 mmHg
